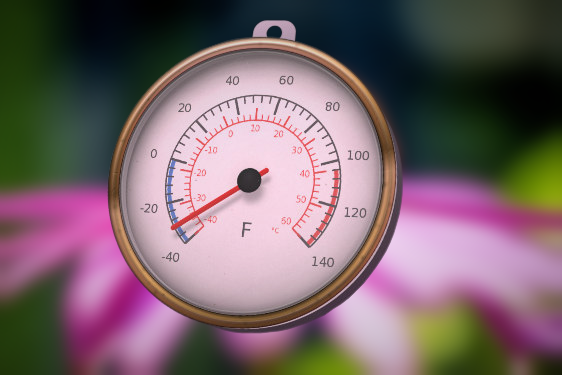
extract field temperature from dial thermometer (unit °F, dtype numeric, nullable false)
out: -32 °F
